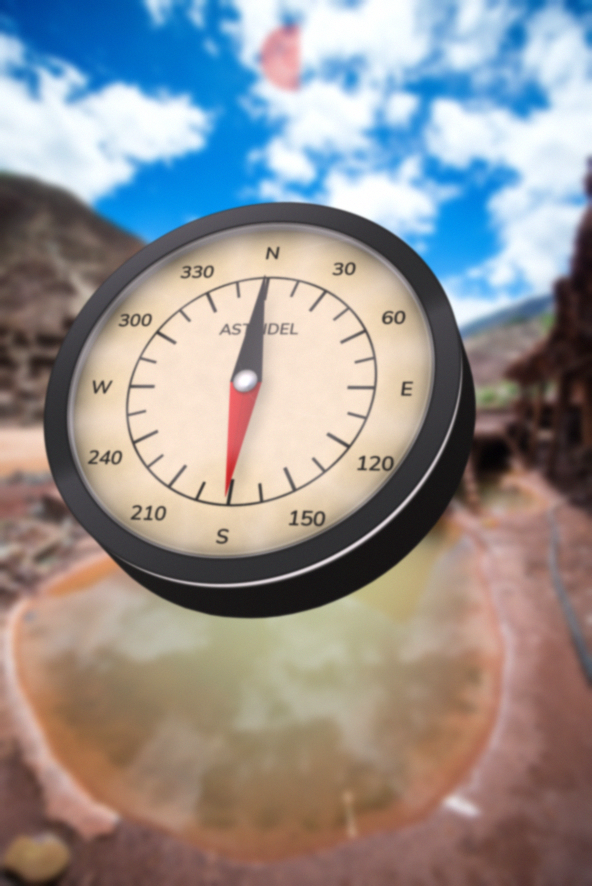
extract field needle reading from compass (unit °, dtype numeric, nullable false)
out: 180 °
